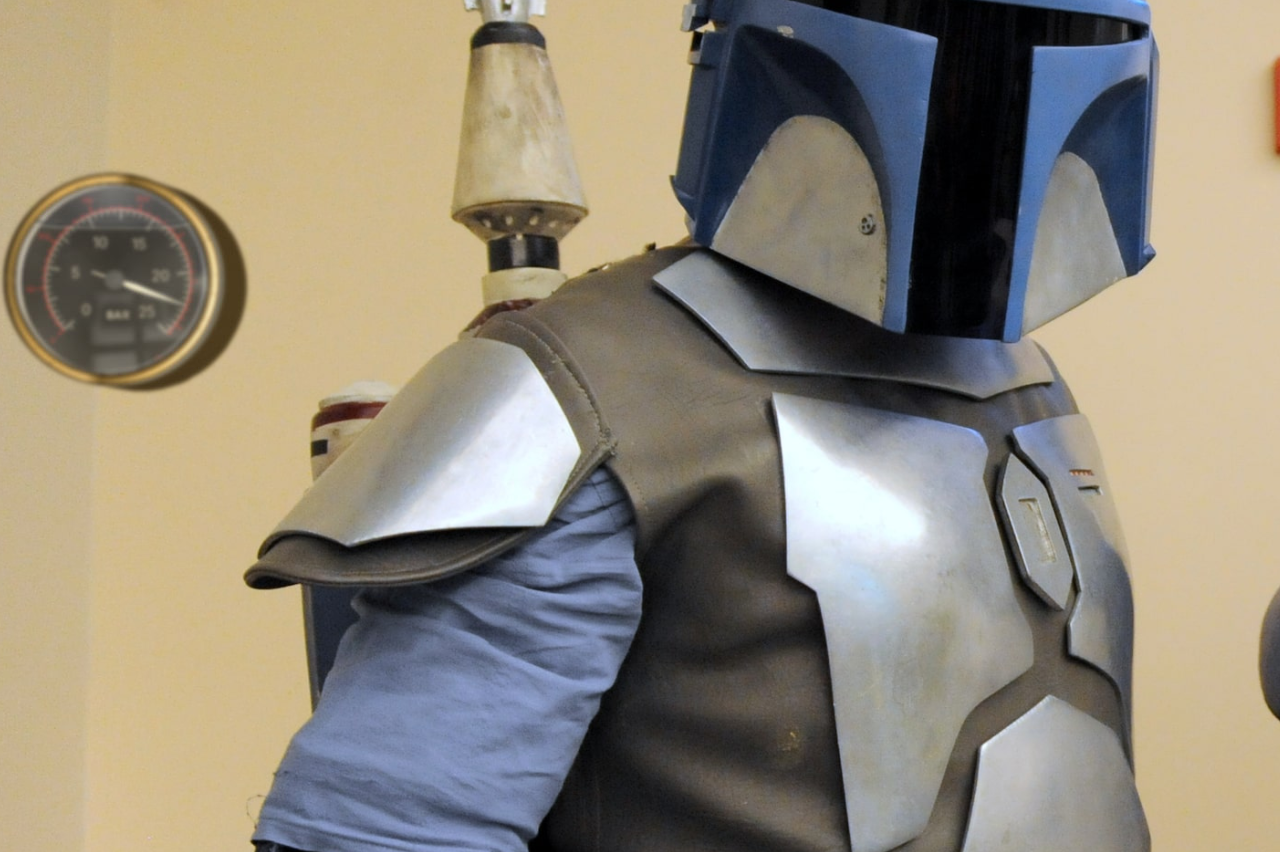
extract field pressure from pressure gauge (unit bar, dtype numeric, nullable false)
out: 22.5 bar
